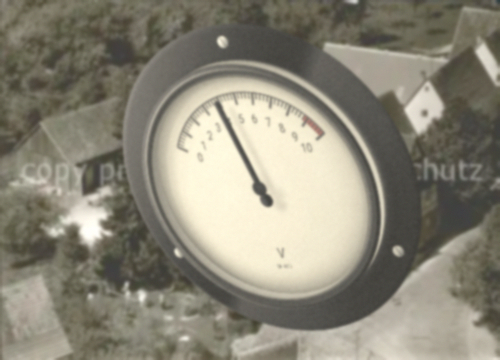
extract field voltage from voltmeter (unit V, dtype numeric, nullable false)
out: 4 V
